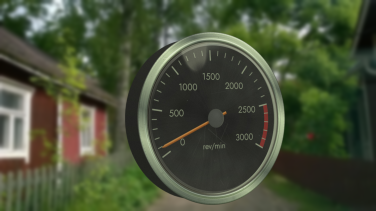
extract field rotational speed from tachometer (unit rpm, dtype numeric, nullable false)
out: 100 rpm
